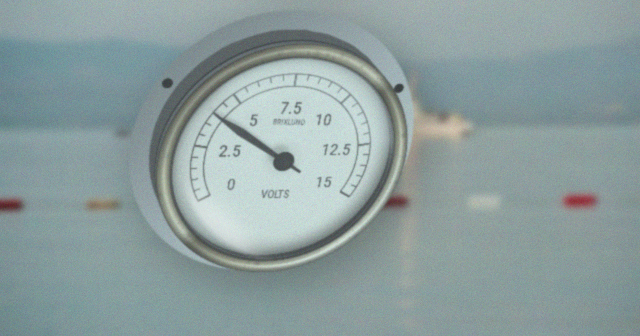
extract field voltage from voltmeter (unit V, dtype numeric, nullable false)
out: 4 V
